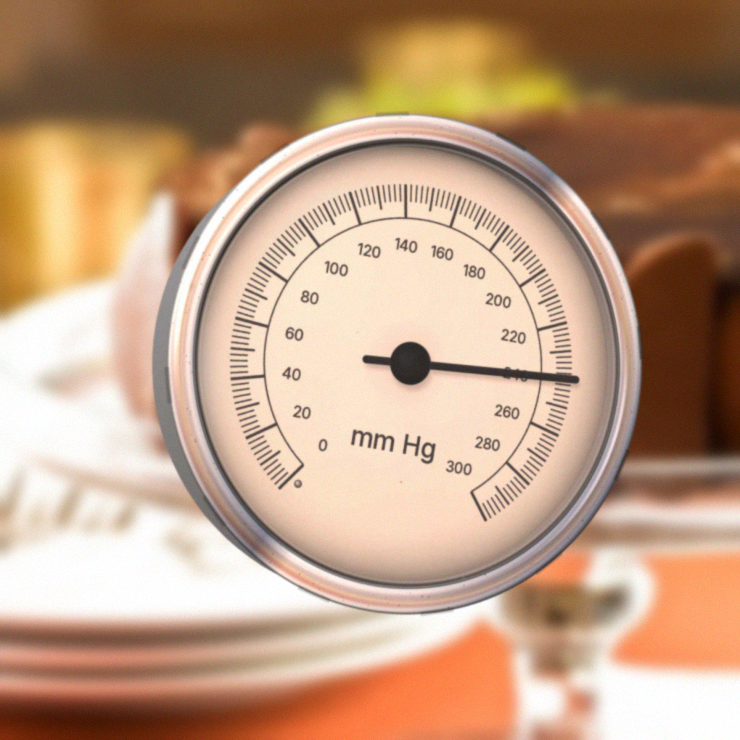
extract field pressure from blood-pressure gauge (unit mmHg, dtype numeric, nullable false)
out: 240 mmHg
